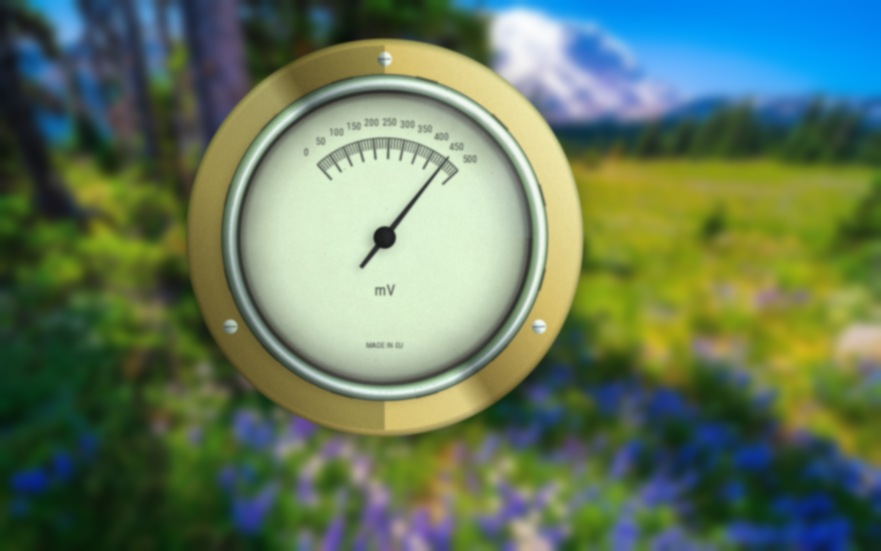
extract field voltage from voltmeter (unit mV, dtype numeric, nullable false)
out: 450 mV
